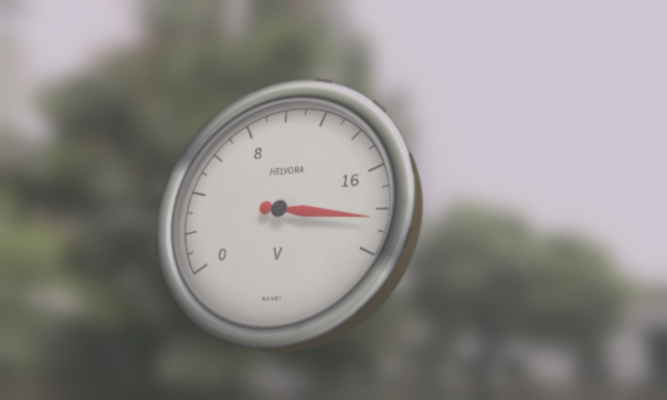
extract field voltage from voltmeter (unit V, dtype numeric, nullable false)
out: 18.5 V
